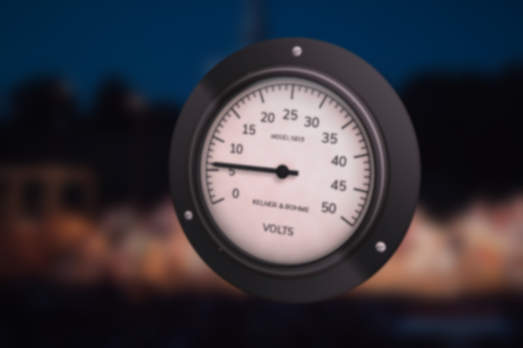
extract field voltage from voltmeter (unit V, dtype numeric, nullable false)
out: 6 V
